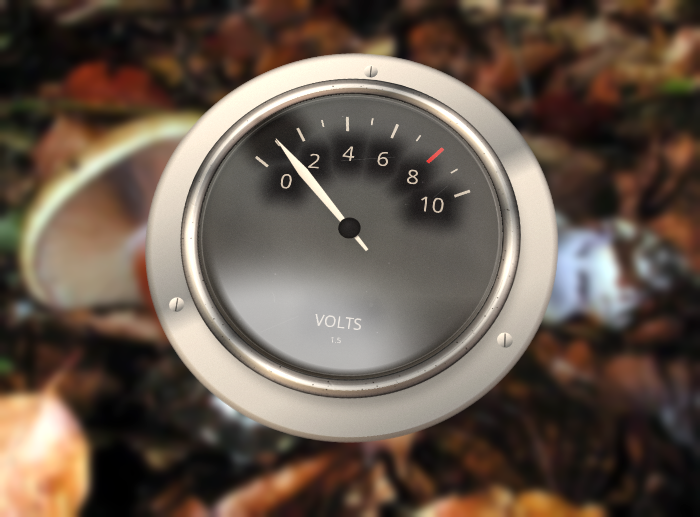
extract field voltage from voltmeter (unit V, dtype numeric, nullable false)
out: 1 V
